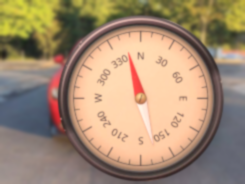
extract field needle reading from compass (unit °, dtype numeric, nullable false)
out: 345 °
